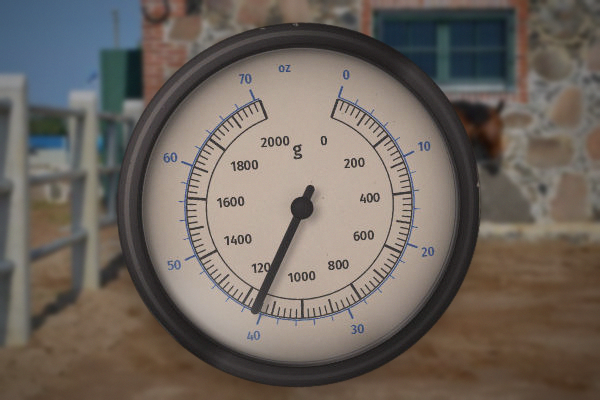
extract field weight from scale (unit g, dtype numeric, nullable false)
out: 1160 g
